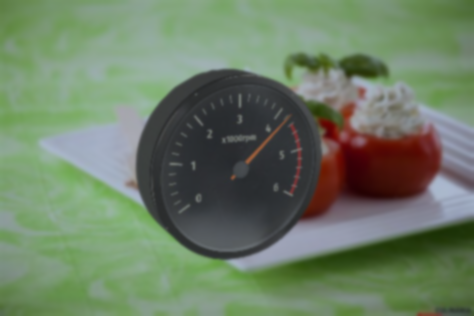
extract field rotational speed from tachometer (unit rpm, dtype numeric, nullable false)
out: 4200 rpm
